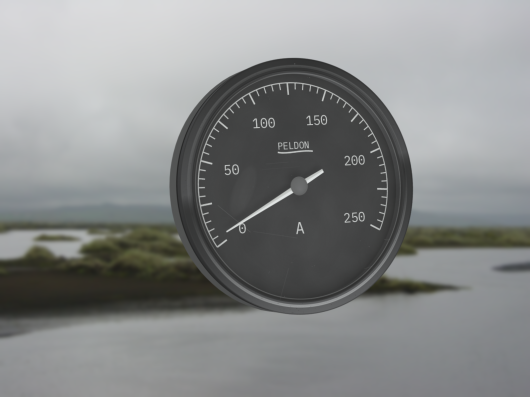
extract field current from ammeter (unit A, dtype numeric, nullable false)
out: 5 A
